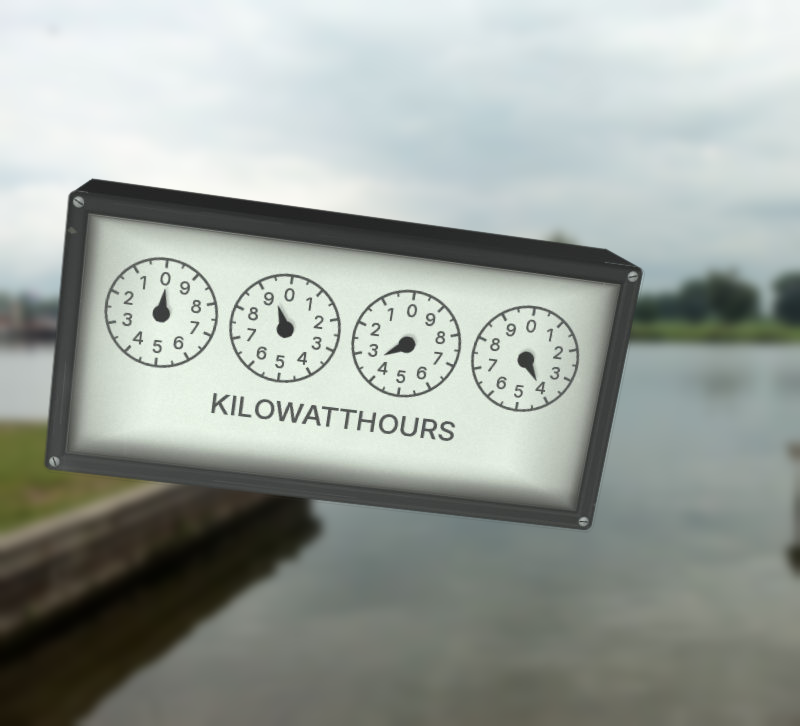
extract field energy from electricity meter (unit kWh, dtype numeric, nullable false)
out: 9934 kWh
